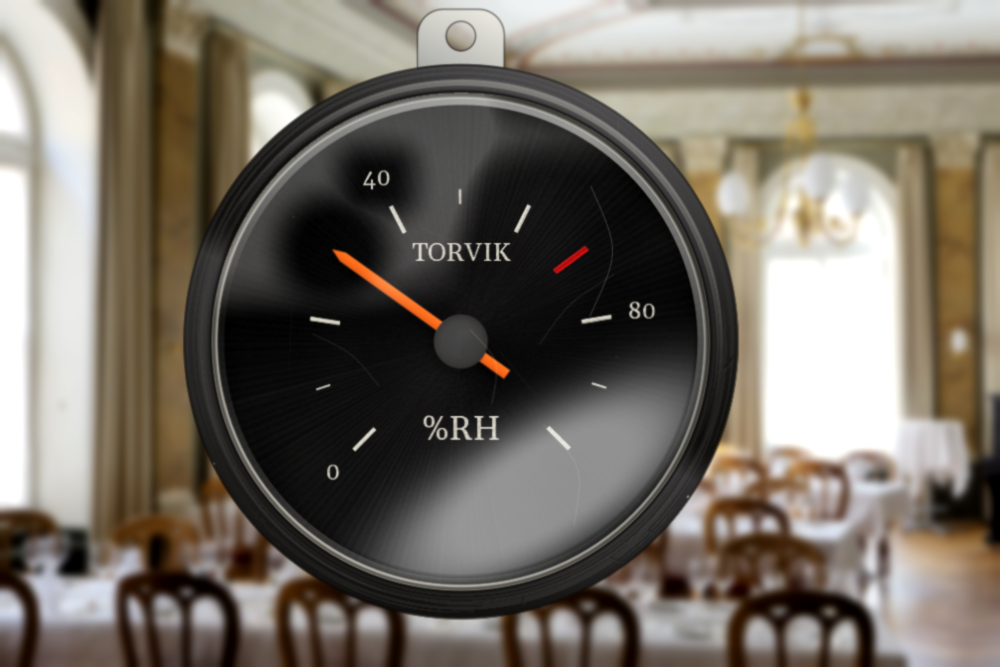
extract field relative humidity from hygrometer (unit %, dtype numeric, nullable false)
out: 30 %
